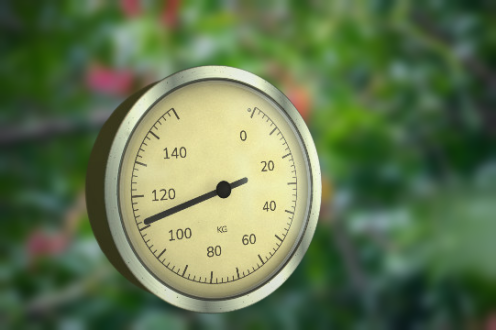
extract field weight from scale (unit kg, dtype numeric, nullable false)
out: 112 kg
